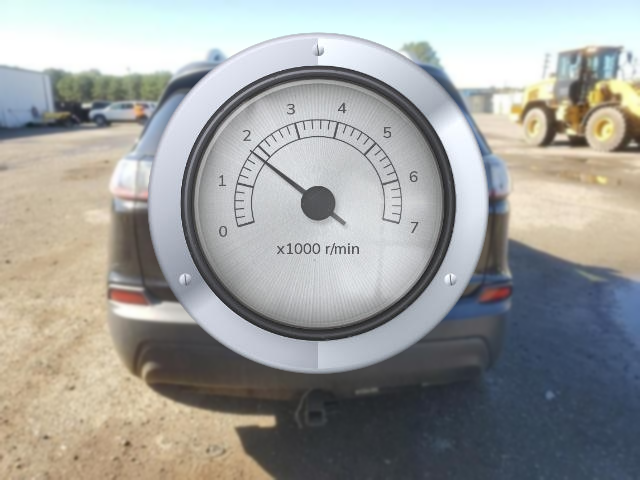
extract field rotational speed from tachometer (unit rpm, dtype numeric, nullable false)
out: 1800 rpm
